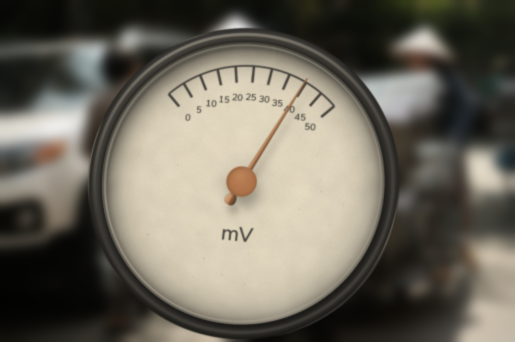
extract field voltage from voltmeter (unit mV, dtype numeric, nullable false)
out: 40 mV
